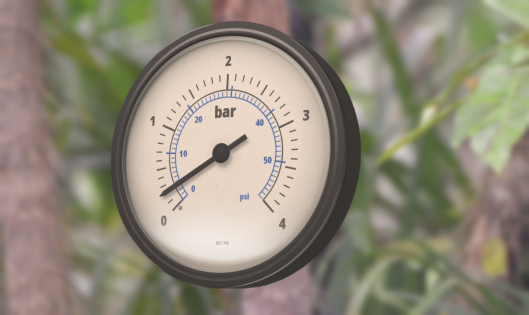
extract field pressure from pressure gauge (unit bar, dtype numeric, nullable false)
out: 0.2 bar
